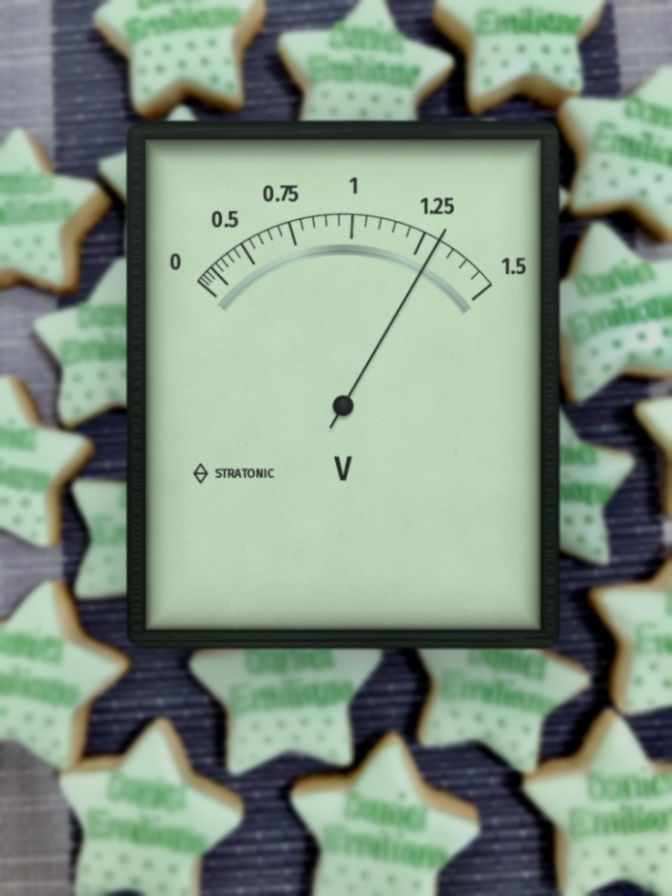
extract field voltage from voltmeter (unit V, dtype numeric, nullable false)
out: 1.3 V
